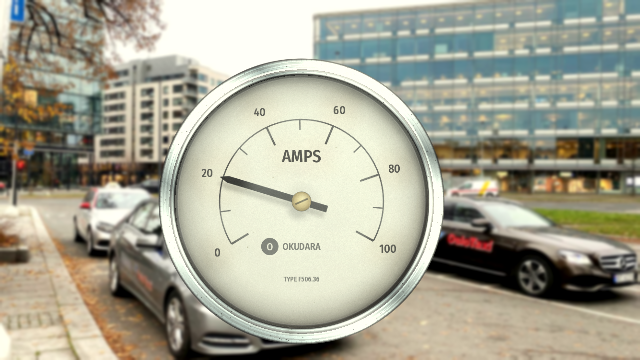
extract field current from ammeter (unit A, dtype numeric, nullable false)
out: 20 A
